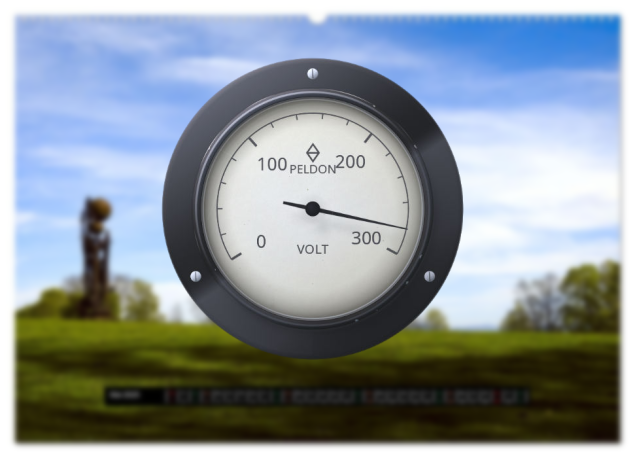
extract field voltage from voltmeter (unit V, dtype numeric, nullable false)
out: 280 V
